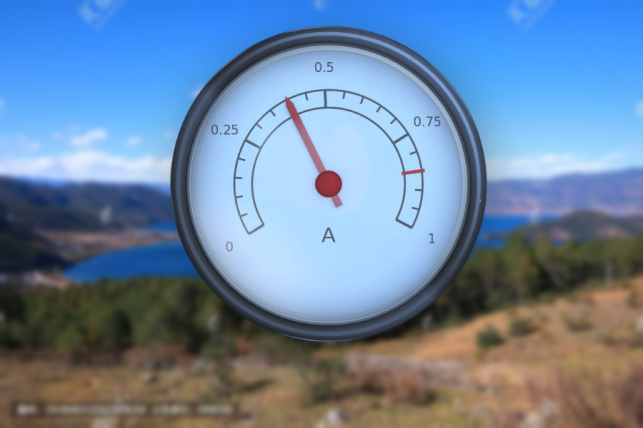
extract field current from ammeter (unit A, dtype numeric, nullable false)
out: 0.4 A
